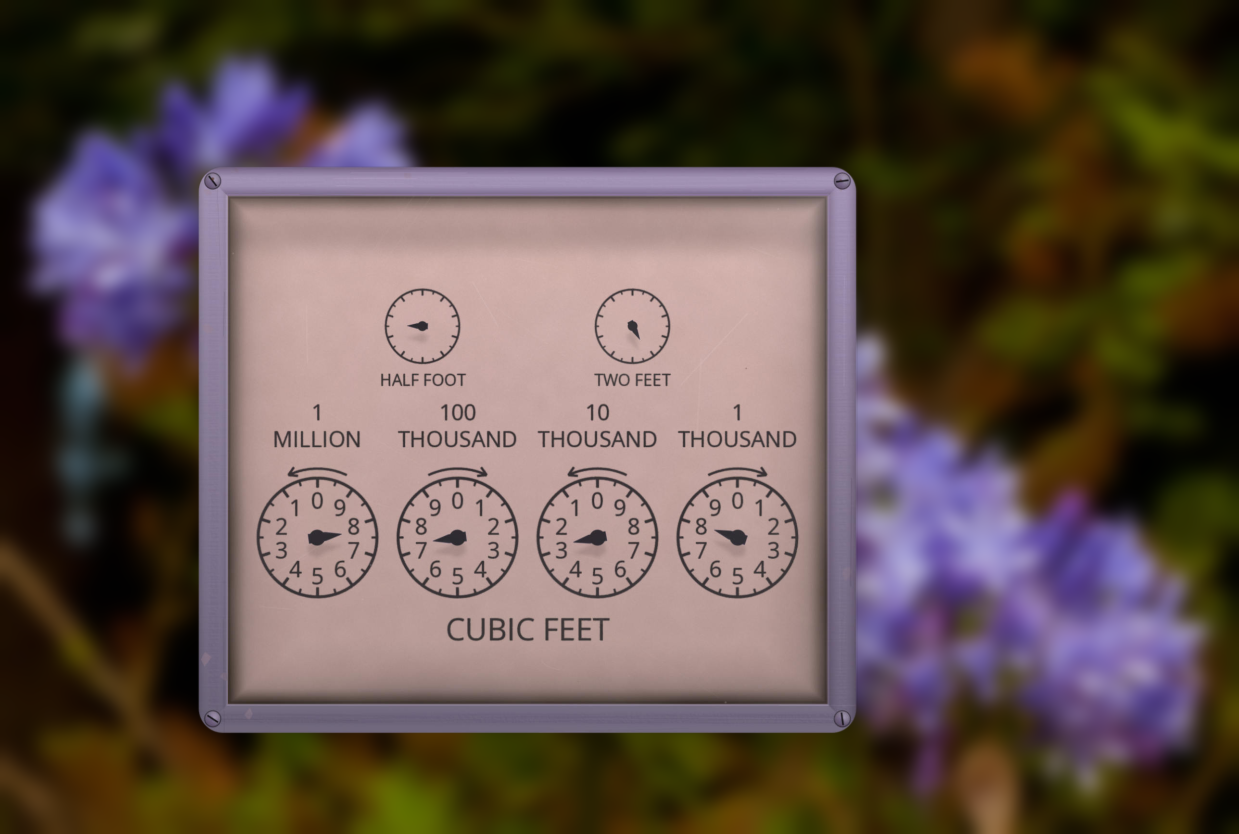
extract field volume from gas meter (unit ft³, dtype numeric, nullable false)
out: 772800 ft³
